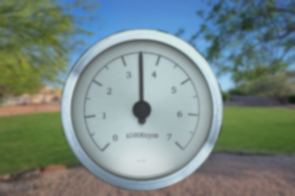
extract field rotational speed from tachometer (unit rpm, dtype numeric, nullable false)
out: 3500 rpm
